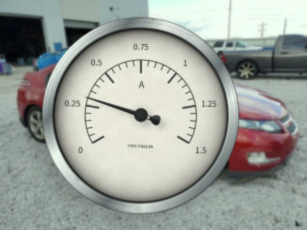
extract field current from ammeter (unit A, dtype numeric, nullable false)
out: 0.3 A
